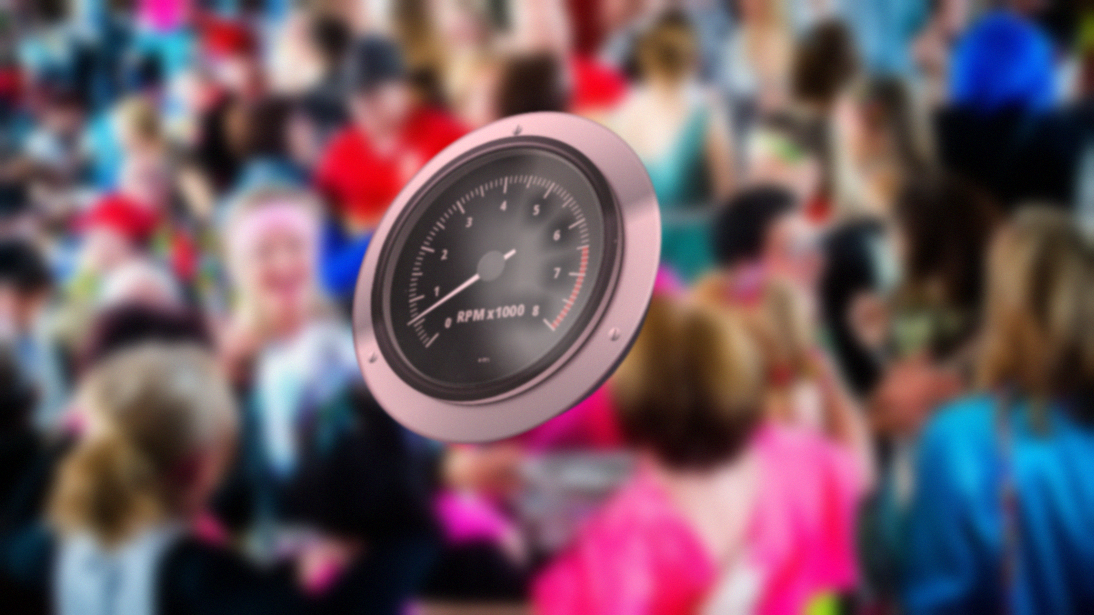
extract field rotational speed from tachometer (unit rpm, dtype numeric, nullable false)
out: 500 rpm
